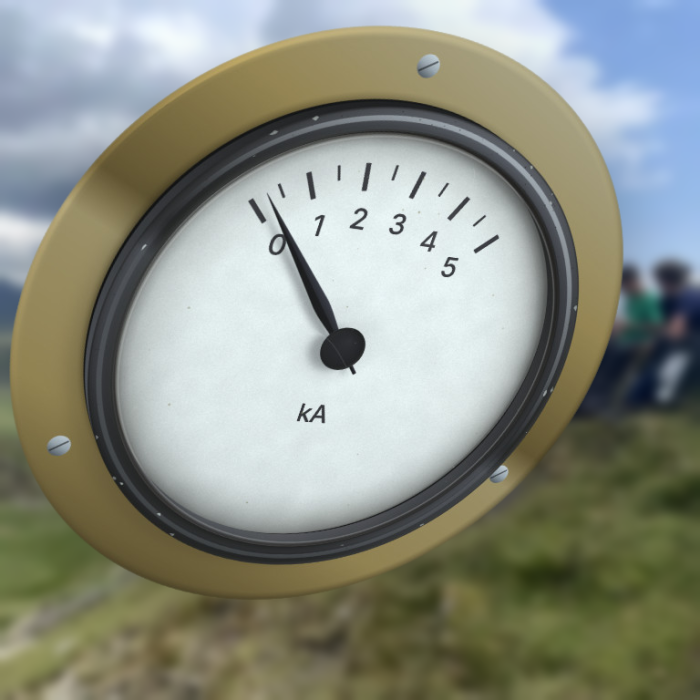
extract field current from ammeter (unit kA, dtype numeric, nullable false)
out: 0.25 kA
